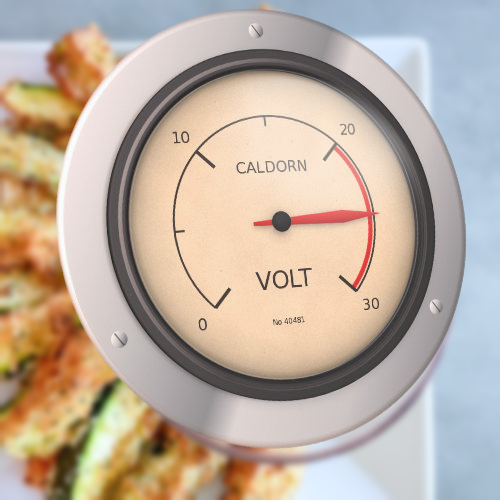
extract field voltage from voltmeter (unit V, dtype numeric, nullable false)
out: 25 V
